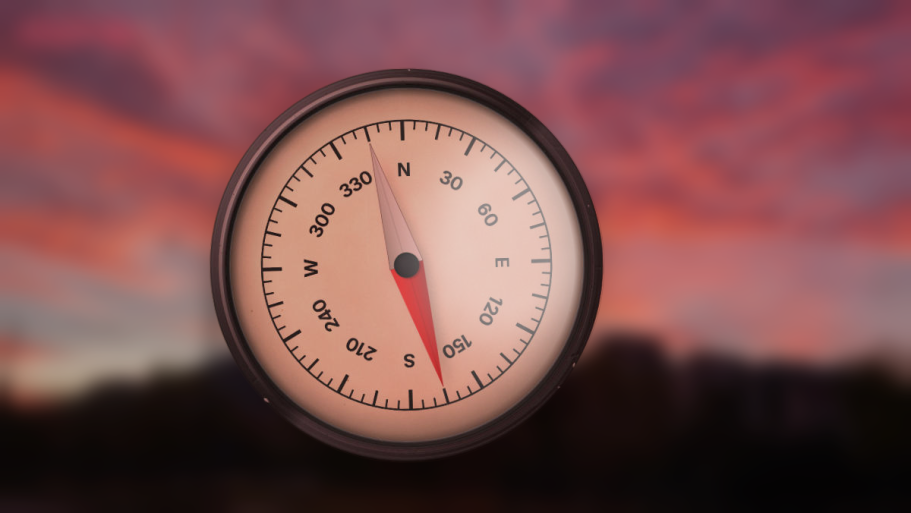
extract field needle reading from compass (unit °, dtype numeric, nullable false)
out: 165 °
